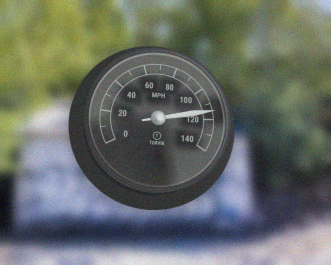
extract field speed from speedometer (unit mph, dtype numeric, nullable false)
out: 115 mph
